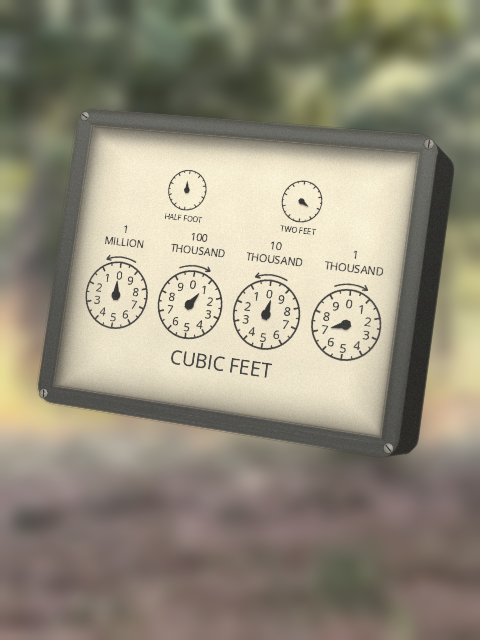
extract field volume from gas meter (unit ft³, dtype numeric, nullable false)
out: 9700 ft³
